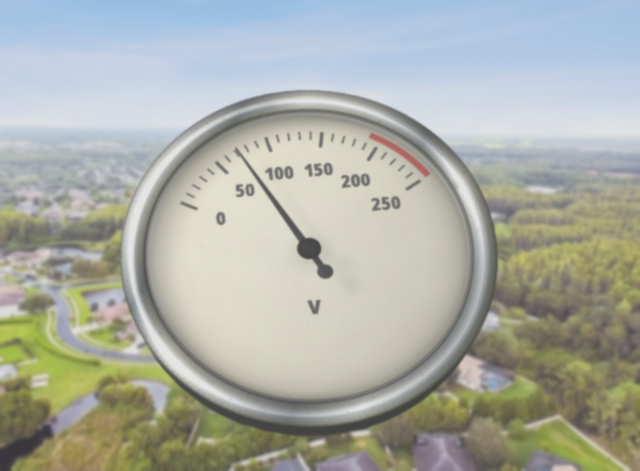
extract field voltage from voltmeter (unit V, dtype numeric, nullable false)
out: 70 V
